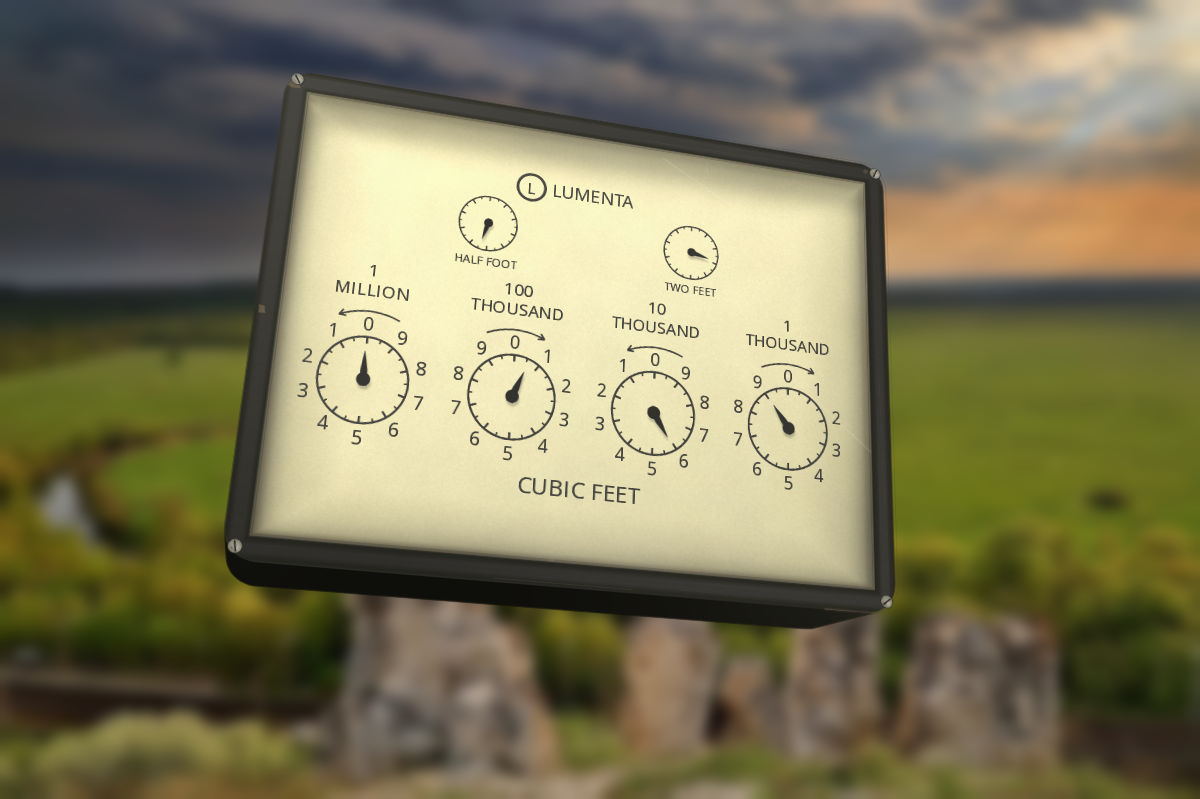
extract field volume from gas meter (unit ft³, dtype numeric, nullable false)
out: 5900 ft³
